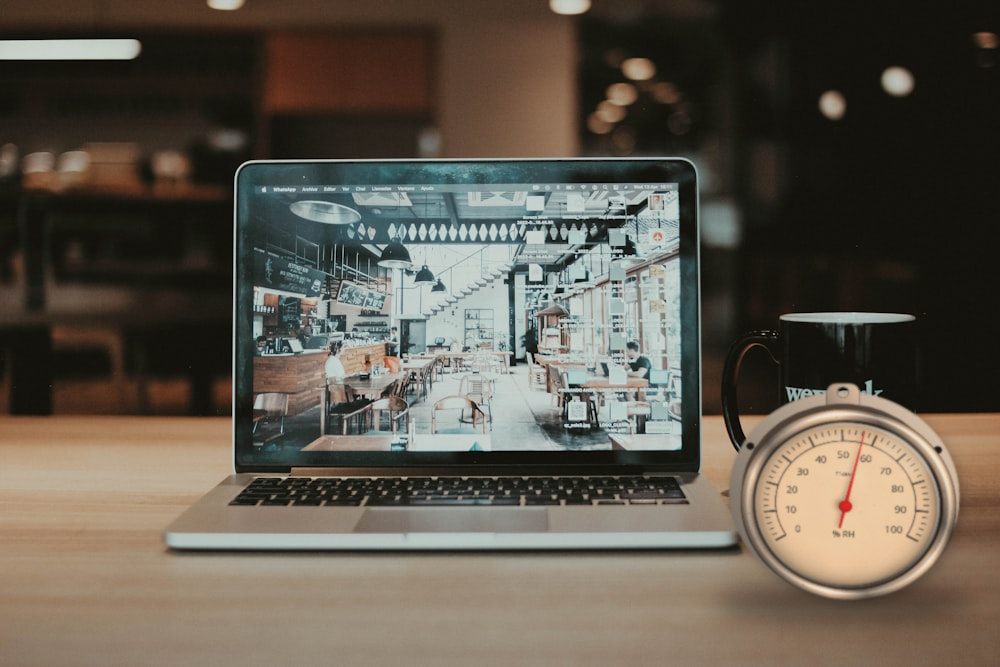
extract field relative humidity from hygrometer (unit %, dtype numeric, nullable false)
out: 56 %
